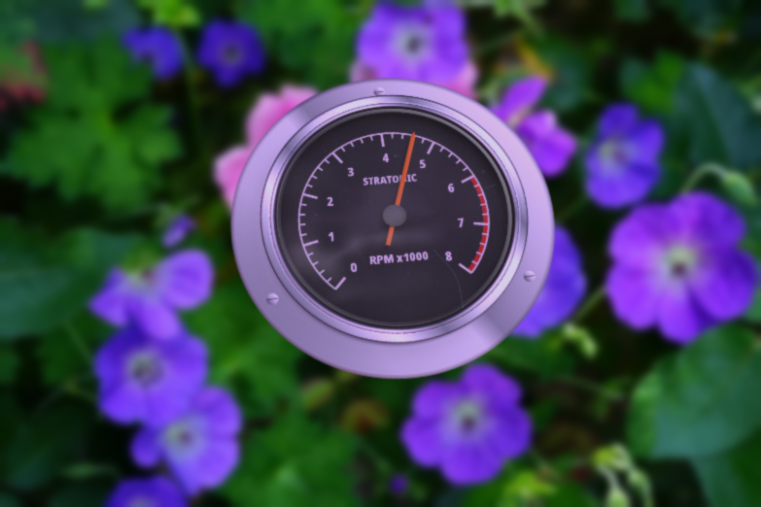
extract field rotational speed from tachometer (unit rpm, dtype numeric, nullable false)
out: 4600 rpm
